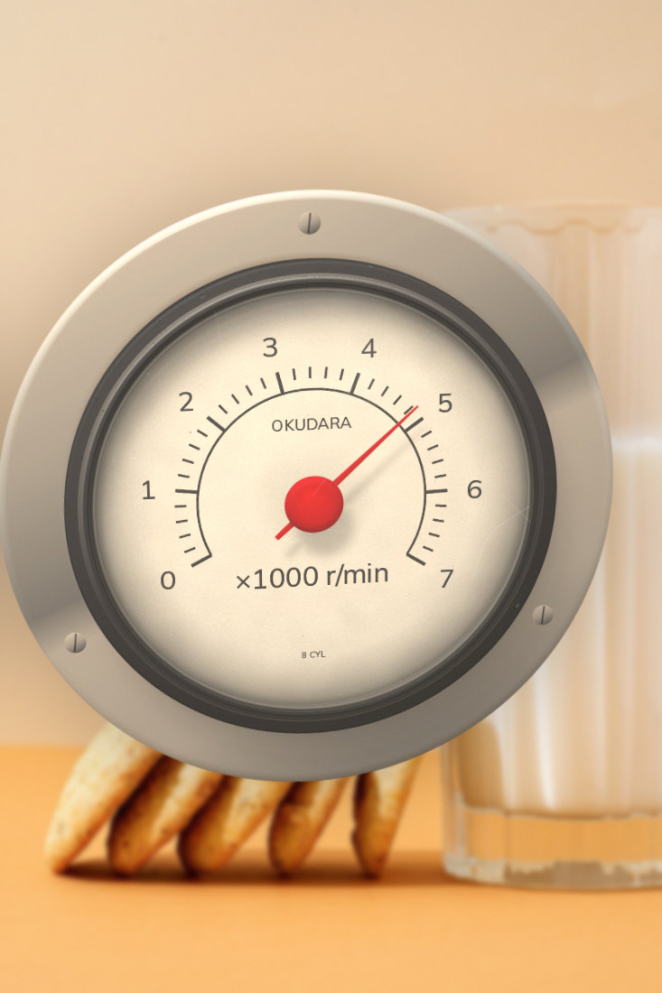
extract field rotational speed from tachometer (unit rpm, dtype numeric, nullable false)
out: 4800 rpm
